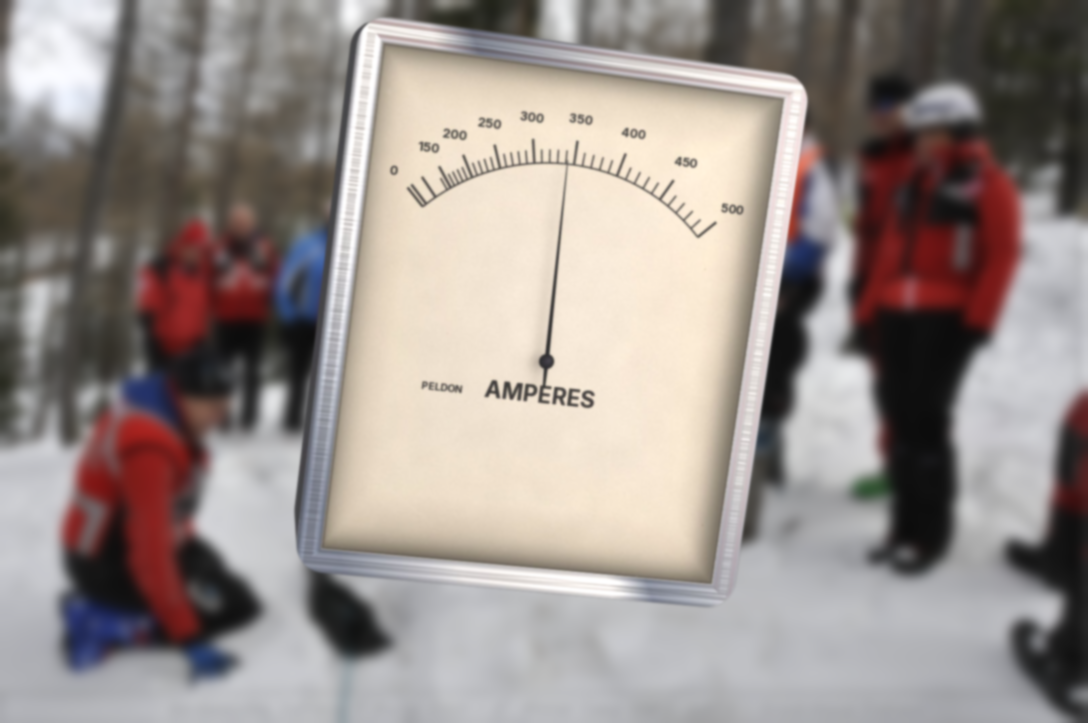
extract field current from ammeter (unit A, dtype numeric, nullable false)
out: 340 A
